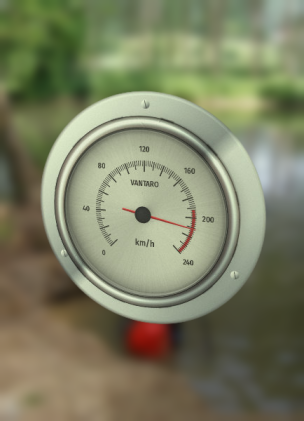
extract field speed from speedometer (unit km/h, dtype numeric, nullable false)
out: 210 km/h
